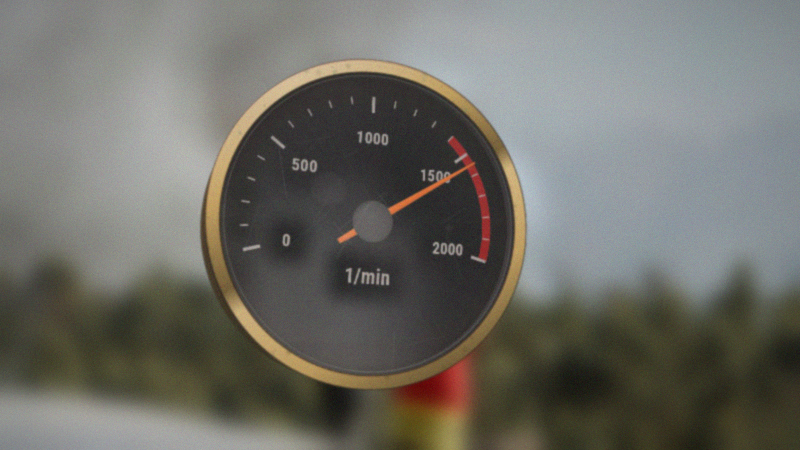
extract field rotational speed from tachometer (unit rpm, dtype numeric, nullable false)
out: 1550 rpm
